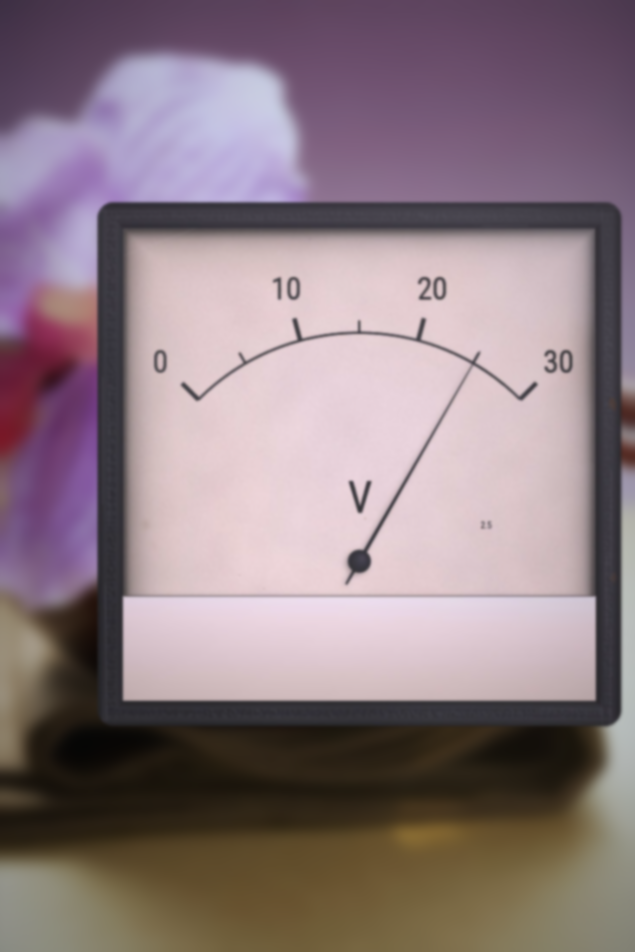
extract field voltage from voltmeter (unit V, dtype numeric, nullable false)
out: 25 V
